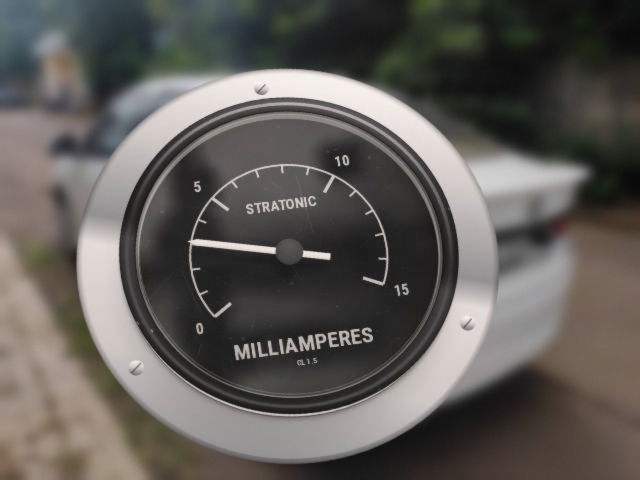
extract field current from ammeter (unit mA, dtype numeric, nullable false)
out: 3 mA
